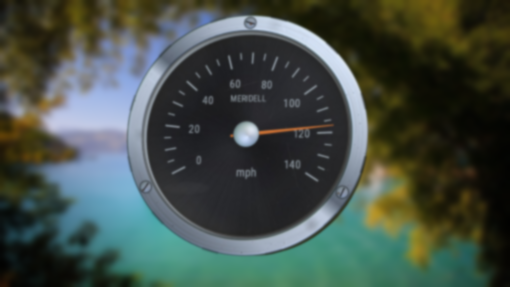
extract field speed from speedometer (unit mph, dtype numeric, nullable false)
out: 117.5 mph
